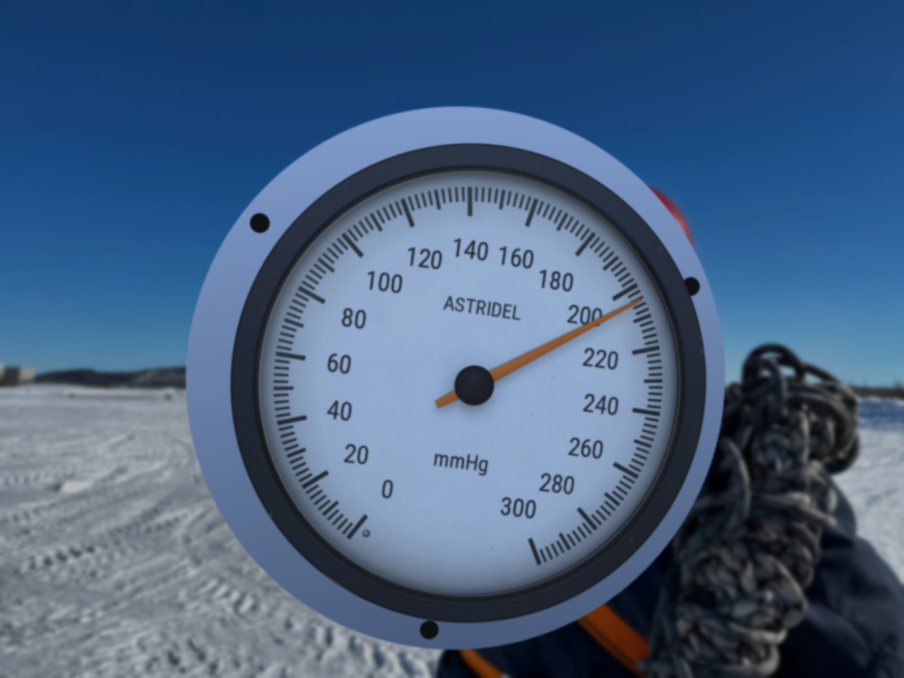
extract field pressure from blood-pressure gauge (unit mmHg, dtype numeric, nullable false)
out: 204 mmHg
